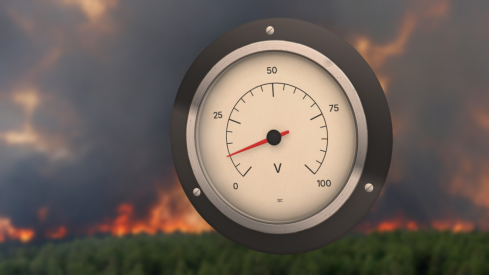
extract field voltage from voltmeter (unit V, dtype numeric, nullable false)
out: 10 V
